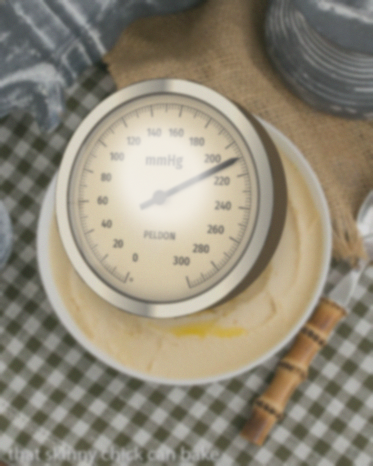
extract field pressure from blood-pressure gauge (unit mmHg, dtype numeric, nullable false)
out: 210 mmHg
